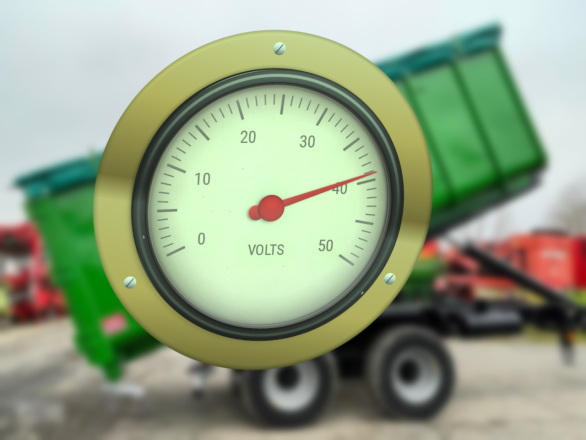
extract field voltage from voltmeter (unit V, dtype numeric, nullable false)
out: 39 V
